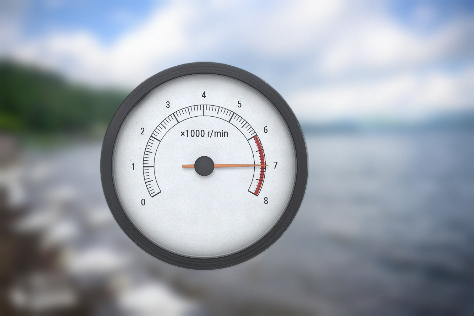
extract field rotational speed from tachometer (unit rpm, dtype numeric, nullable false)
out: 7000 rpm
